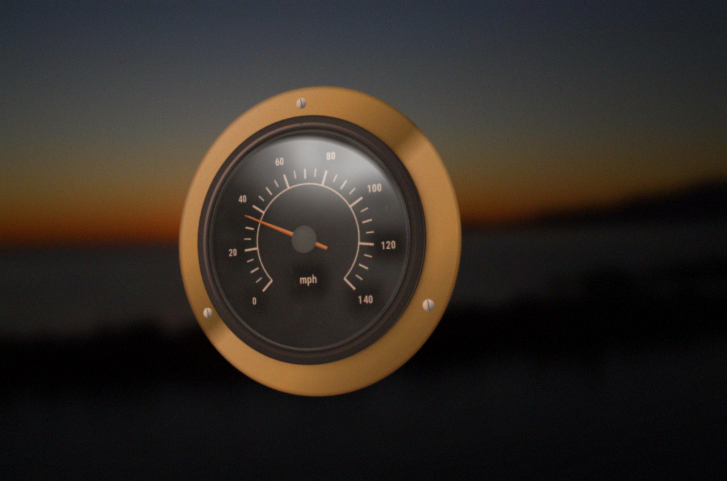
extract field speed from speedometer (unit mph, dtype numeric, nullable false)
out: 35 mph
